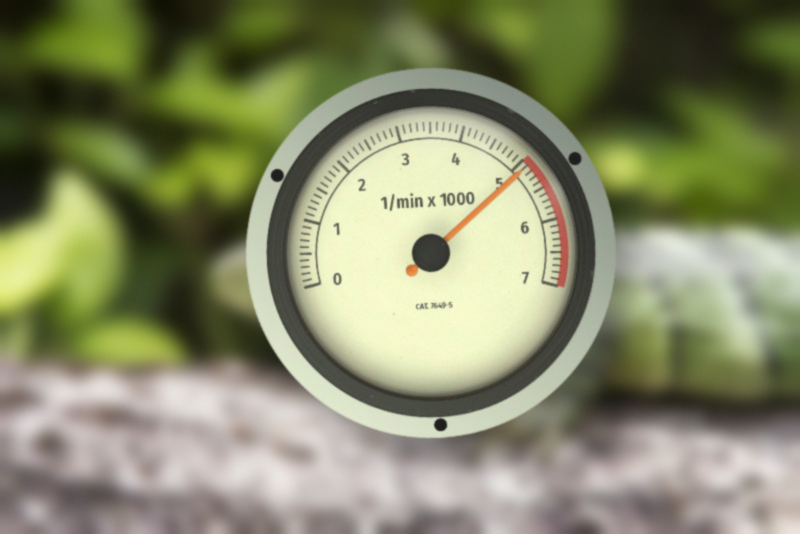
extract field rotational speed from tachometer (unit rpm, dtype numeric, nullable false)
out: 5100 rpm
